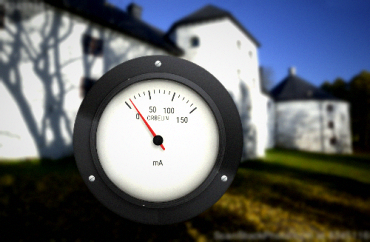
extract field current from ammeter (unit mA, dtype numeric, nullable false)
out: 10 mA
